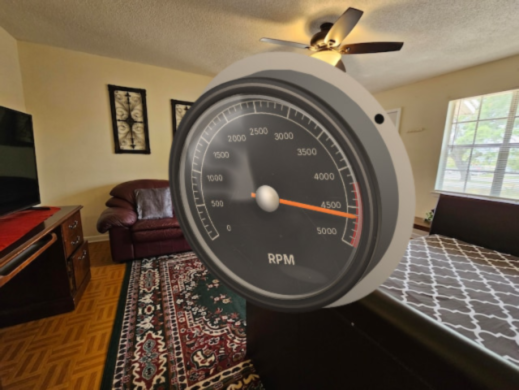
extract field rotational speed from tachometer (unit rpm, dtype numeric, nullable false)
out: 4600 rpm
